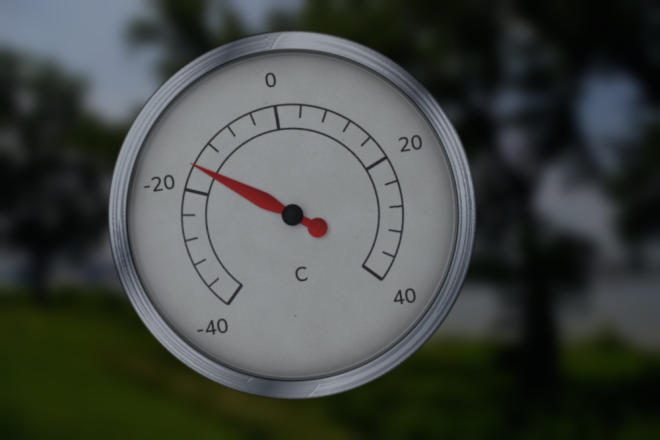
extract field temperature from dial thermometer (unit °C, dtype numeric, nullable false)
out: -16 °C
